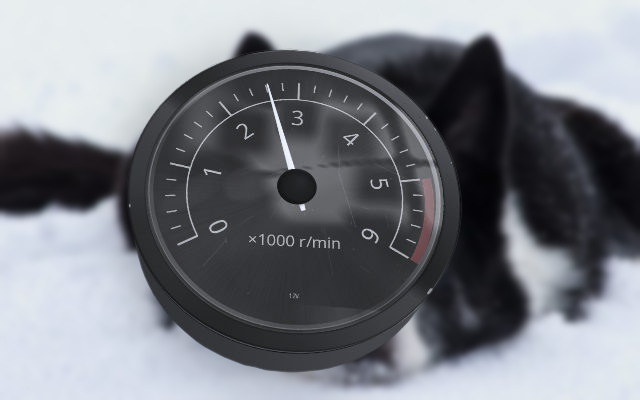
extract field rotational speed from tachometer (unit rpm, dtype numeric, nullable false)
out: 2600 rpm
